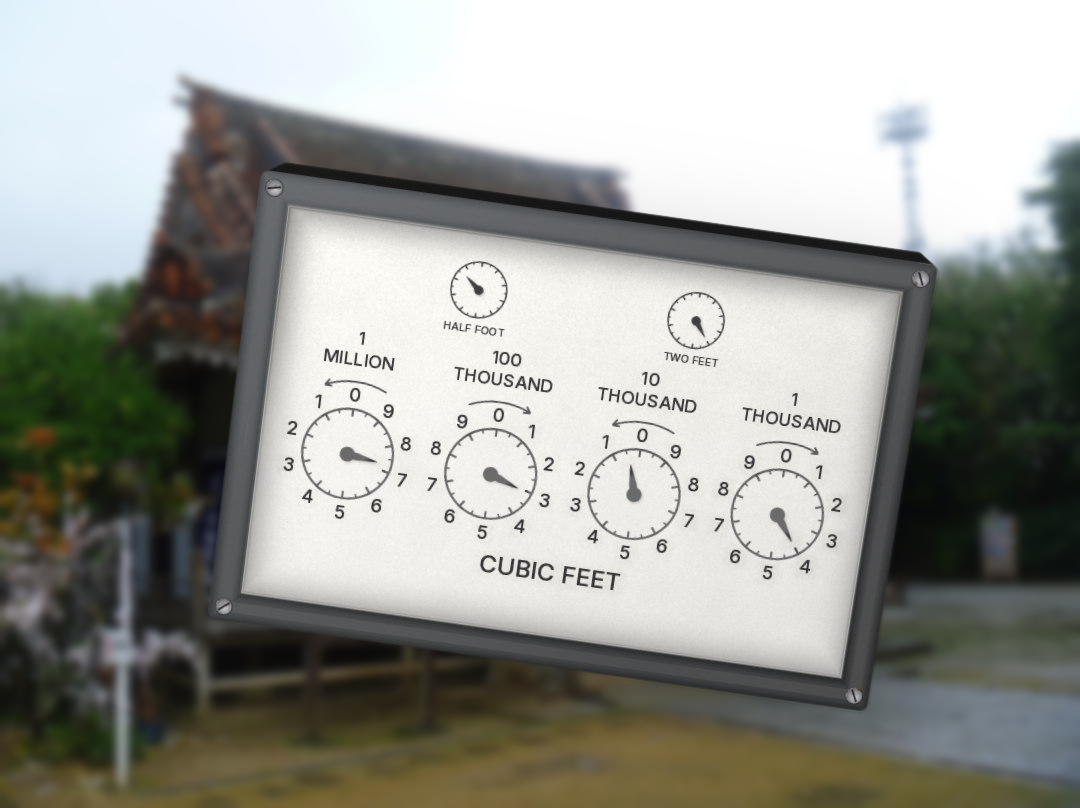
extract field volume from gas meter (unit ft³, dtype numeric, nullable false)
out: 730400 ft³
